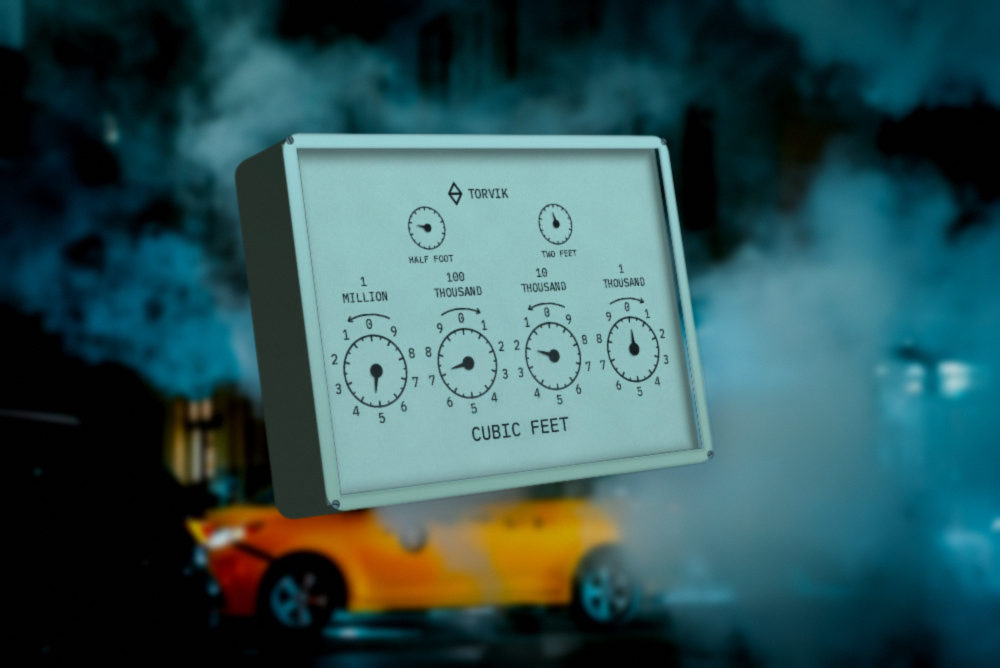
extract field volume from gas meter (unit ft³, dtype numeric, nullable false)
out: 472000 ft³
